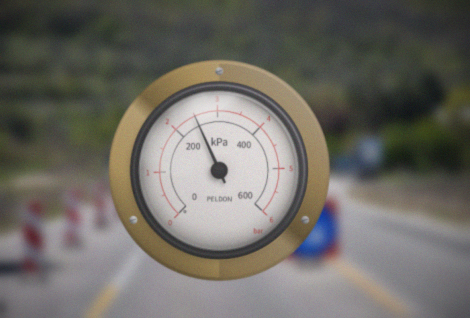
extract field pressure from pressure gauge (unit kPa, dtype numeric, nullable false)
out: 250 kPa
